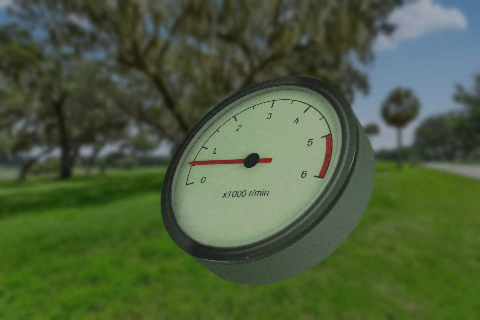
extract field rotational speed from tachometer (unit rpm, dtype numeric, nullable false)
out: 500 rpm
